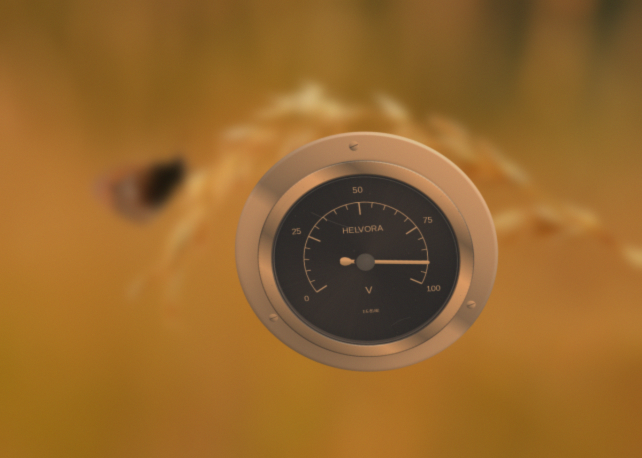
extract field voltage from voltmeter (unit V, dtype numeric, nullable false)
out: 90 V
